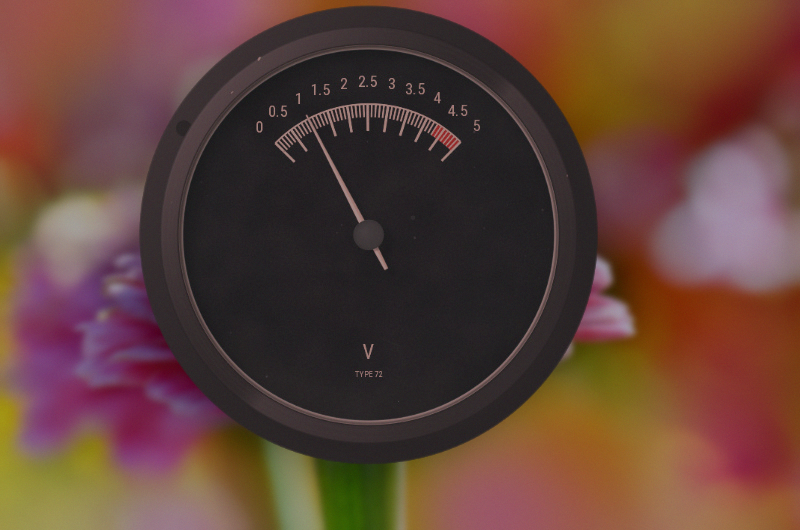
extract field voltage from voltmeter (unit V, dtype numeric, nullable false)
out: 1 V
